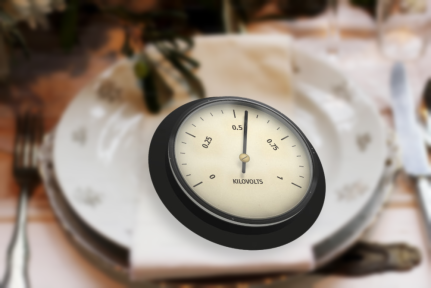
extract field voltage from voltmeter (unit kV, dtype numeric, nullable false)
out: 0.55 kV
